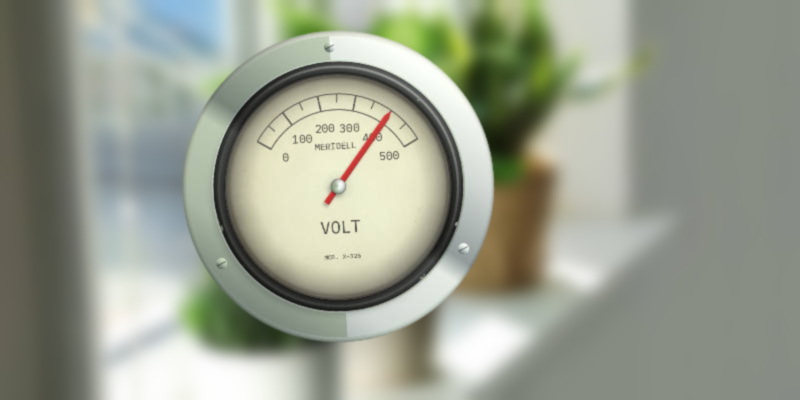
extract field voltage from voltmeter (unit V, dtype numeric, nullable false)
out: 400 V
